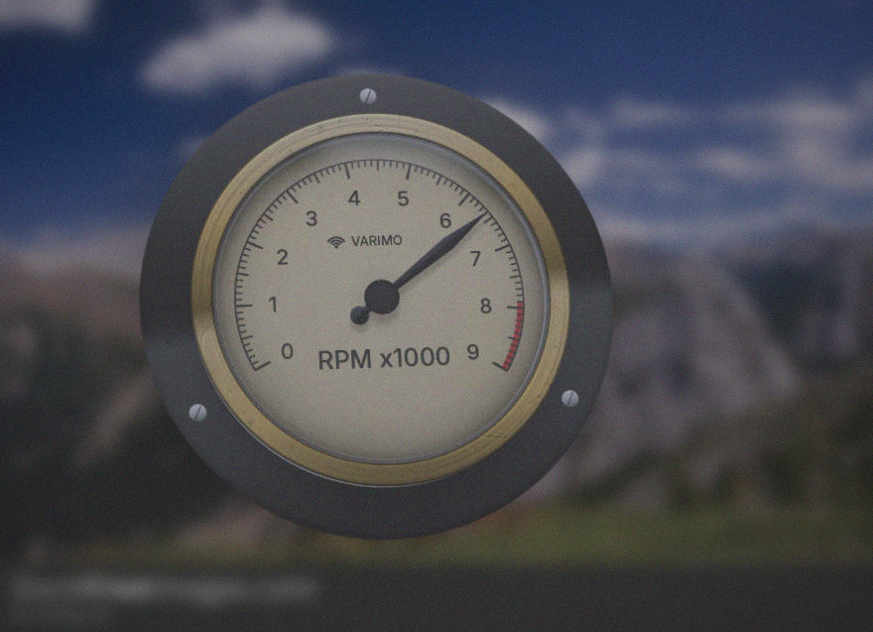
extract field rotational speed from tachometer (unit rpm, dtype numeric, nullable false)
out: 6400 rpm
